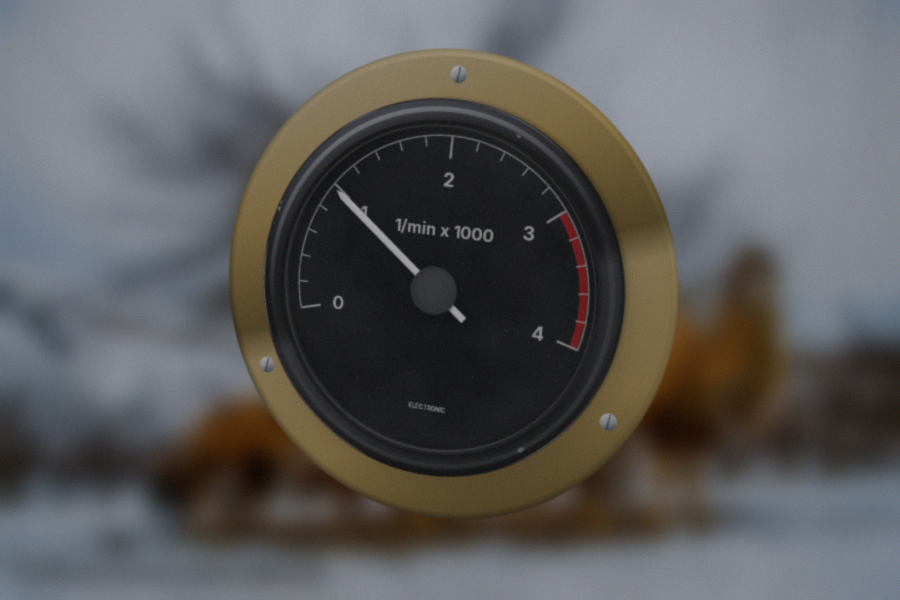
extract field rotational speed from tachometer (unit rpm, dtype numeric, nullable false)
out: 1000 rpm
